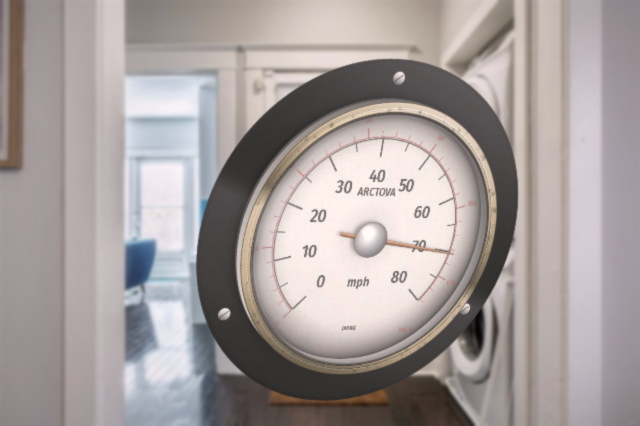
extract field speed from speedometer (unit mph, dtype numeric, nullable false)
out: 70 mph
